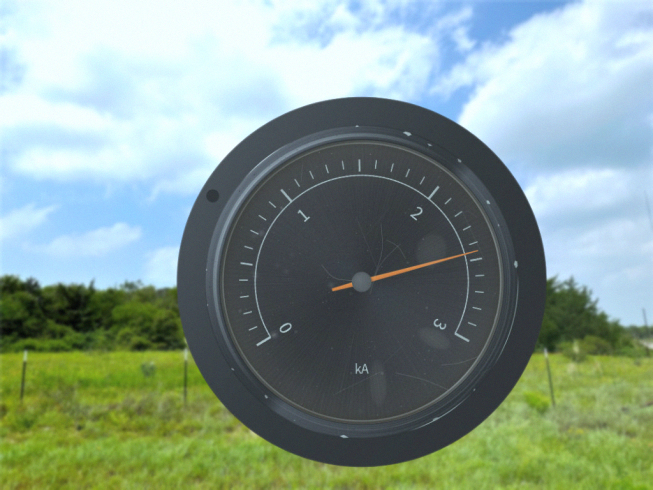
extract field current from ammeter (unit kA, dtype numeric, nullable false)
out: 2.45 kA
